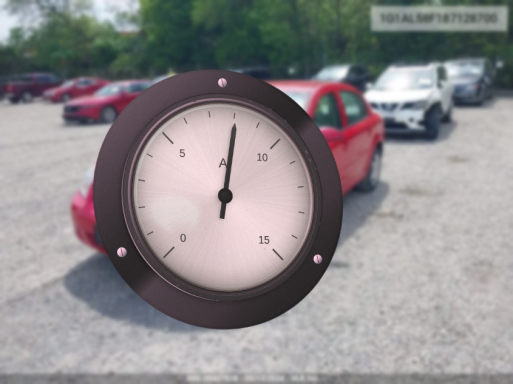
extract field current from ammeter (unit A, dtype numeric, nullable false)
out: 8 A
